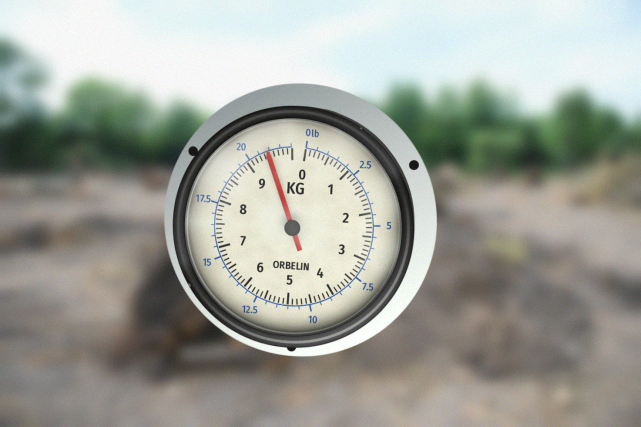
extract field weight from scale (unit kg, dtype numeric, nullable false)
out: 9.5 kg
